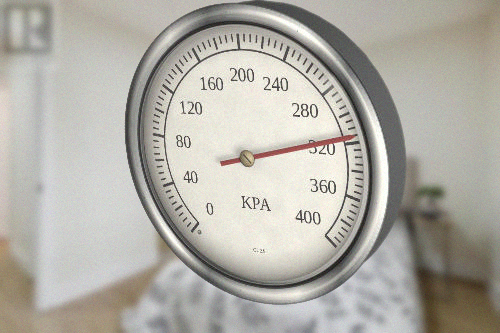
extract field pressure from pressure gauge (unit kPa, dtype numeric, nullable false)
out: 315 kPa
